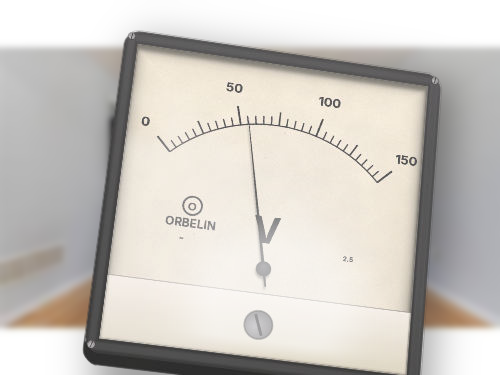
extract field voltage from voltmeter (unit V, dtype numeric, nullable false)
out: 55 V
